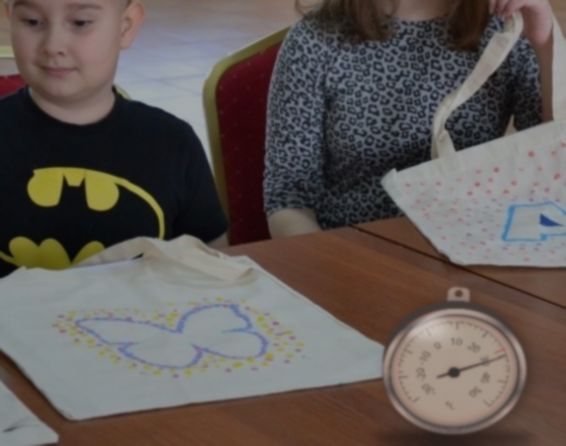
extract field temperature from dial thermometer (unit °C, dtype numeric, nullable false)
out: 30 °C
